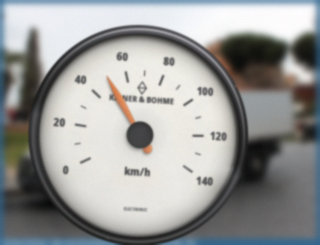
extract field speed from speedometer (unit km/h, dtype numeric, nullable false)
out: 50 km/h
